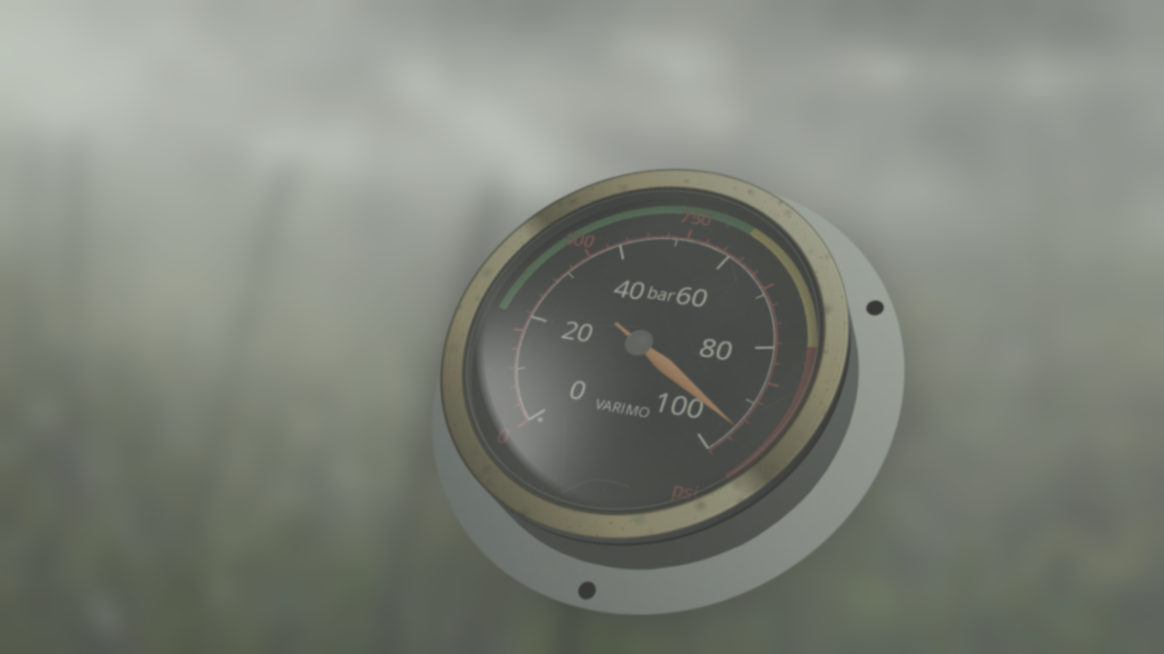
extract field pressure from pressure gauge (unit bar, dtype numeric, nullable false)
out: 95 bar
